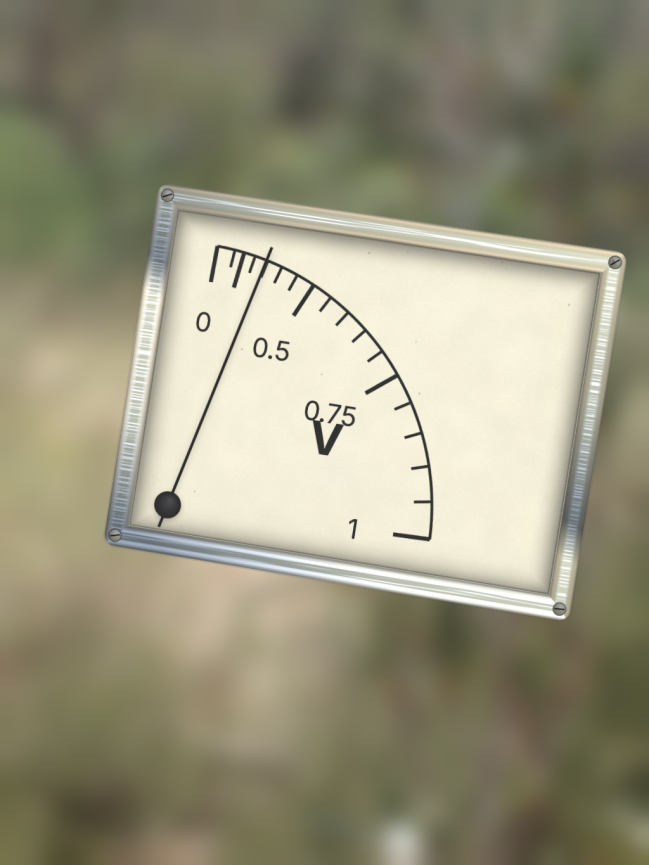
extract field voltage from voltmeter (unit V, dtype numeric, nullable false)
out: 0.35 V
